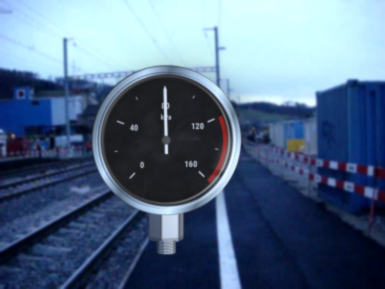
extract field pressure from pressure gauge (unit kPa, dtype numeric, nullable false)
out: 80 kPa
